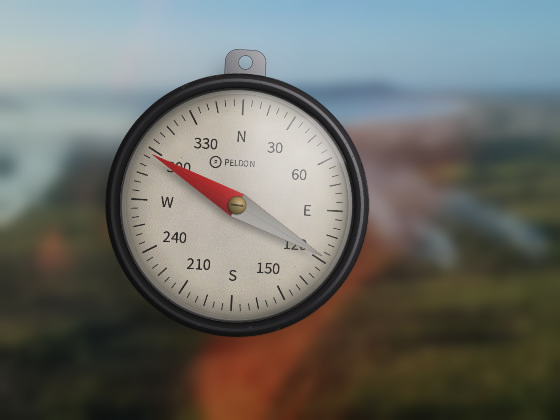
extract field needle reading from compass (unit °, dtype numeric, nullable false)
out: 297.5 °
